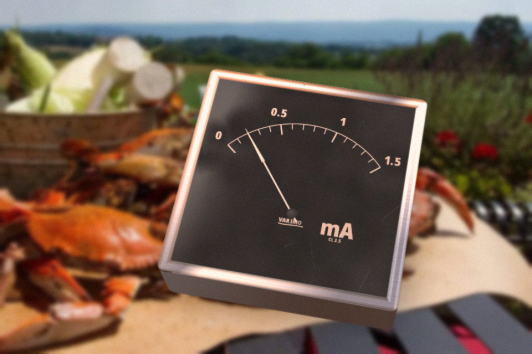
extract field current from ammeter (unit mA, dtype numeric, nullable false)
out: 0.2 mA
